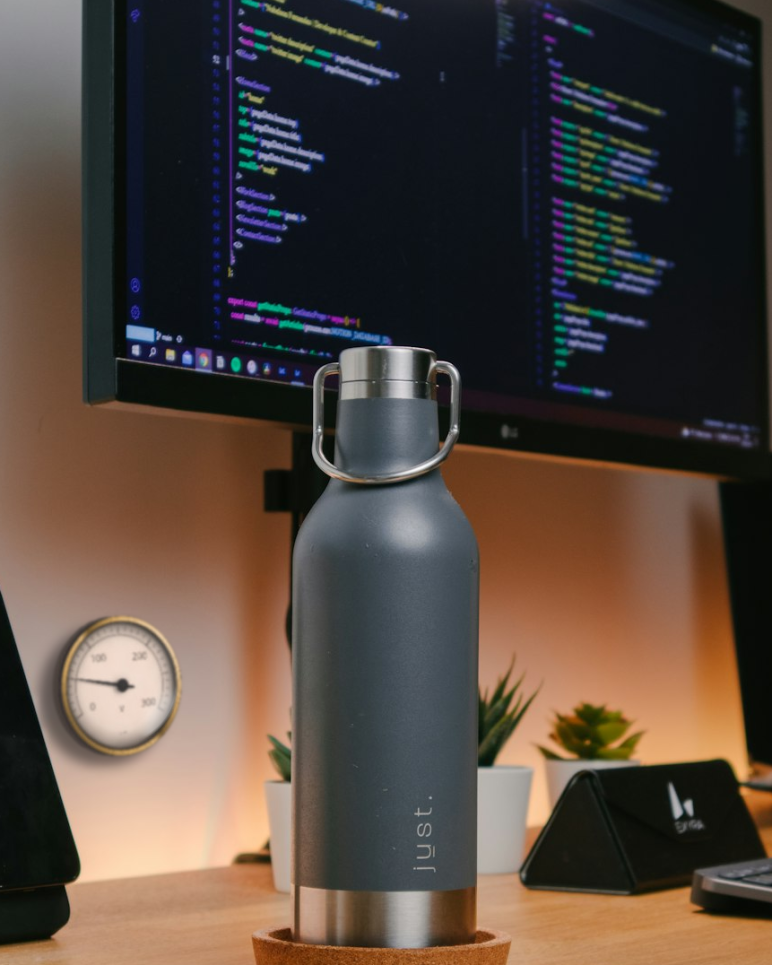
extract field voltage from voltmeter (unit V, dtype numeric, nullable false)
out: 50 V
